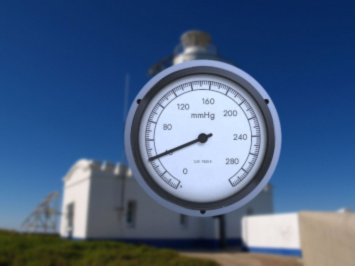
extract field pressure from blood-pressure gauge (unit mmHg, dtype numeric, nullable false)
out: 40 mmHg
